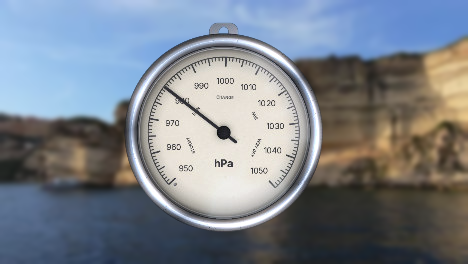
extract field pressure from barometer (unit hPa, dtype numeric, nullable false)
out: 980 hPa
